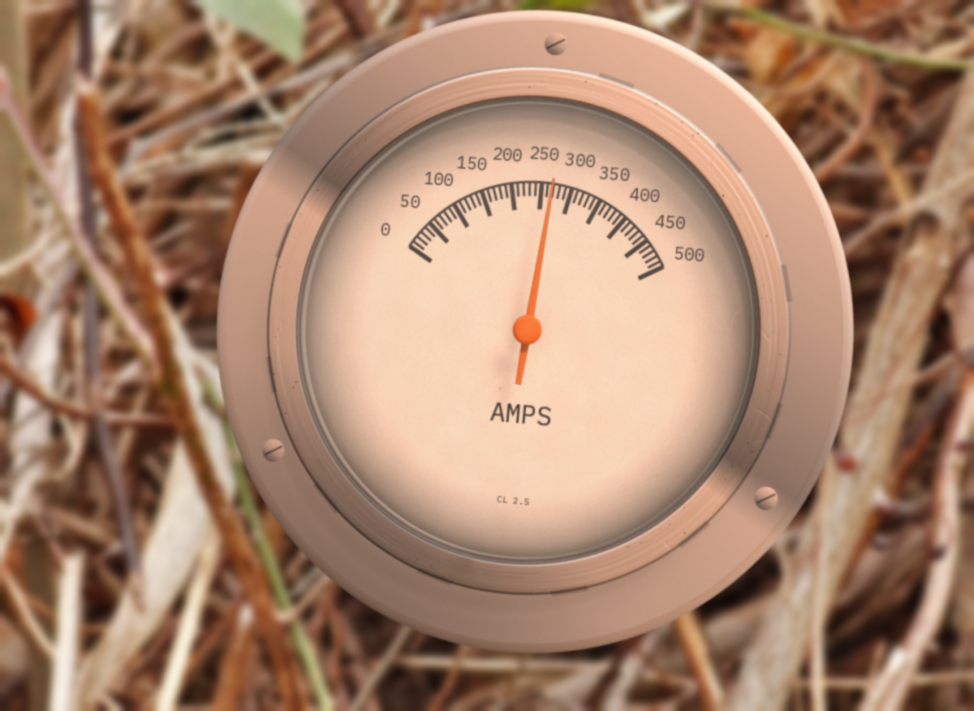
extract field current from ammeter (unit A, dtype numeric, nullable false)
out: 270 A
